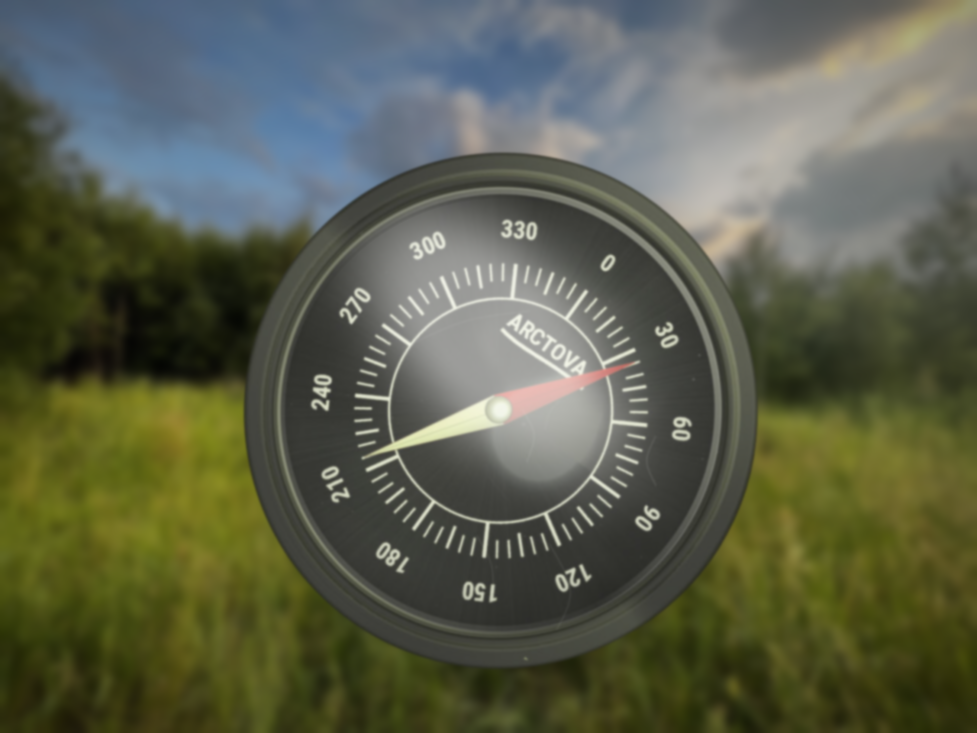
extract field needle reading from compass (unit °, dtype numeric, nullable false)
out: 35 °
